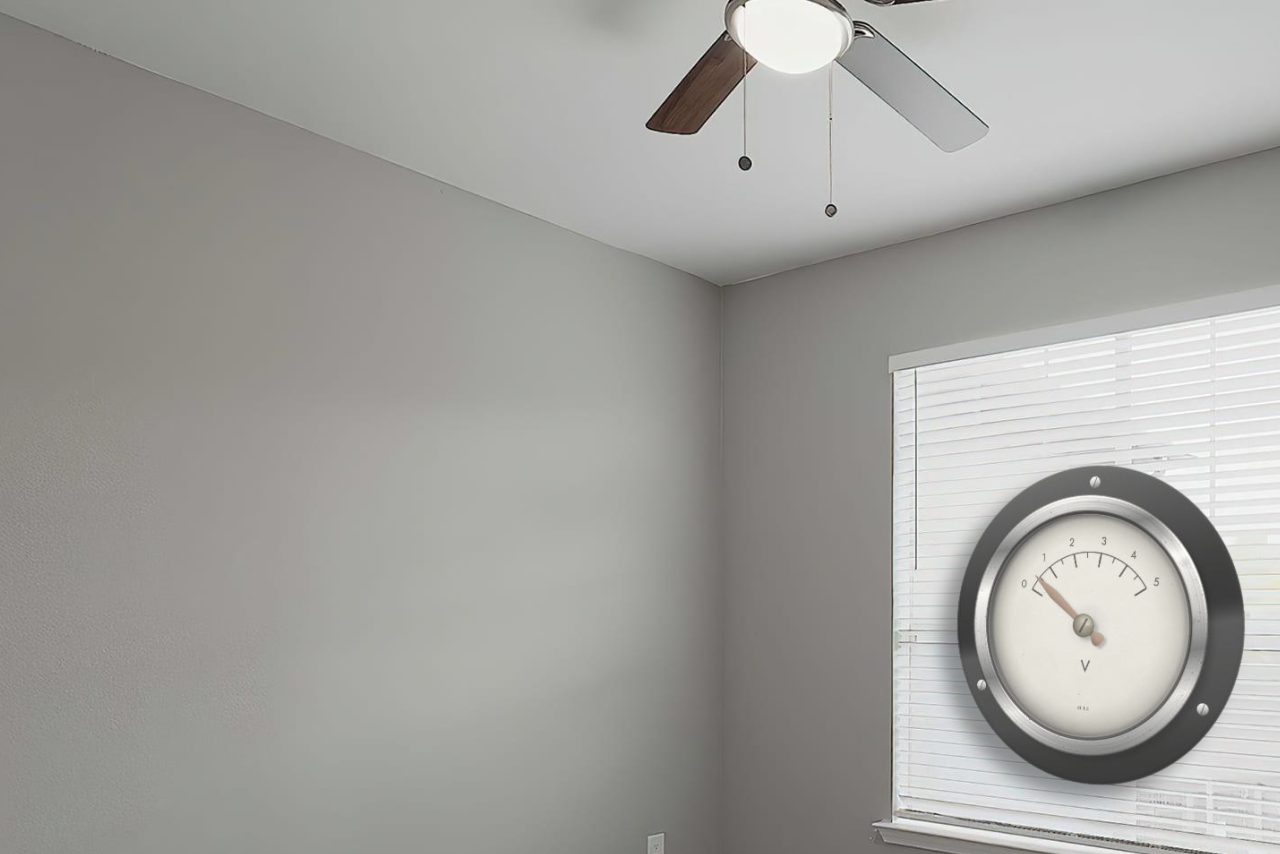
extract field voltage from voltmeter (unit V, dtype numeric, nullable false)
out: 0.5 V
